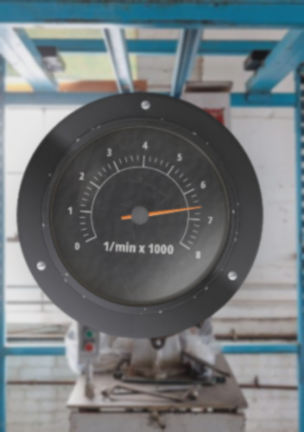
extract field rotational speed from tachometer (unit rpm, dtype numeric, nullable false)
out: 6600 rpm
